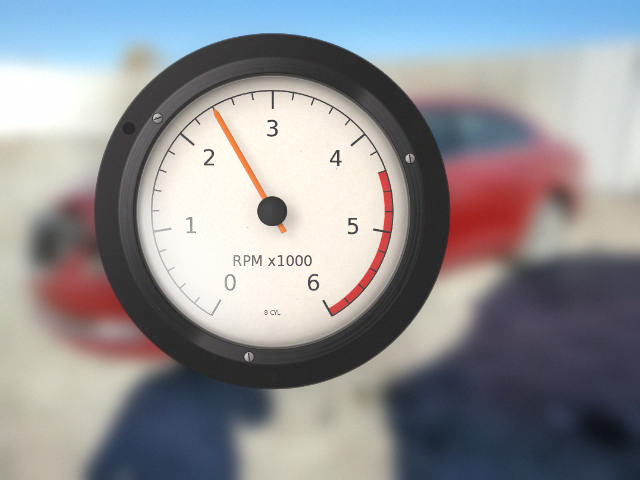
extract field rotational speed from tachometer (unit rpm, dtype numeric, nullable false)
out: 2400 rpm
